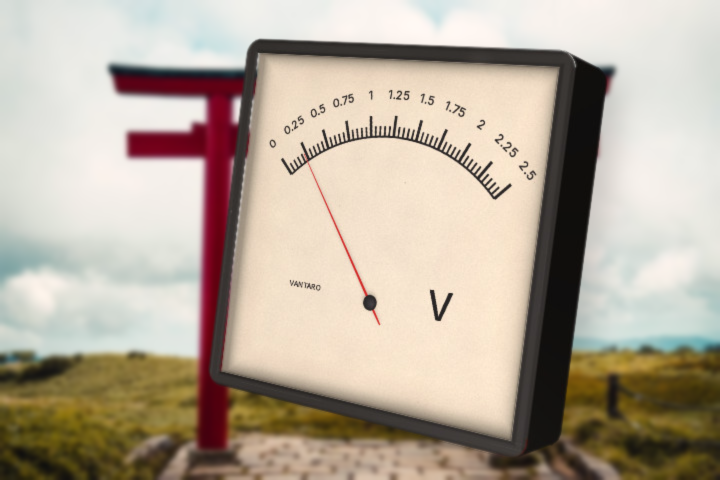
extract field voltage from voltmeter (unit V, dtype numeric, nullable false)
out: 0.25 V
